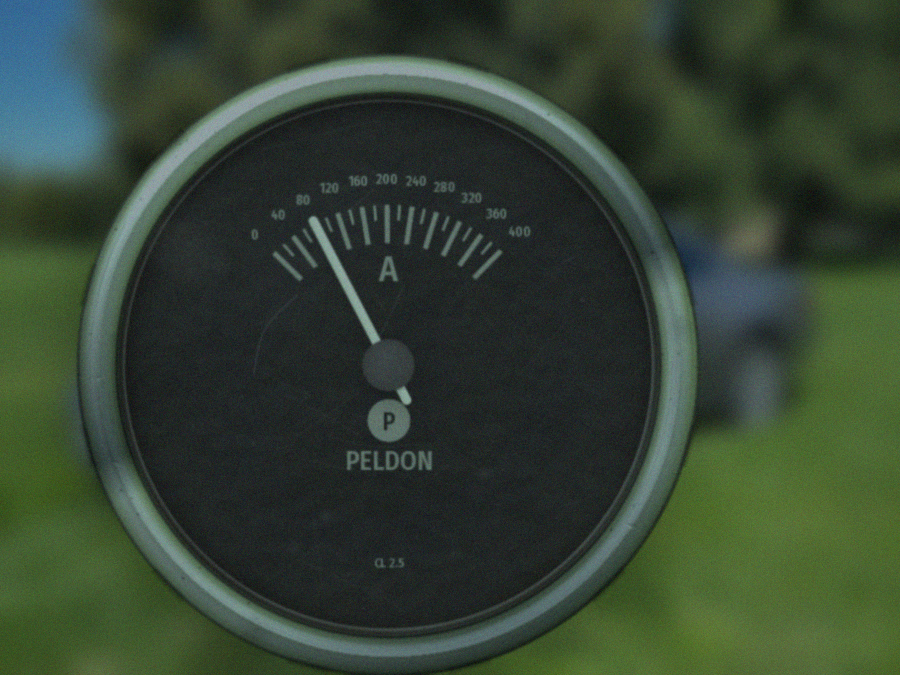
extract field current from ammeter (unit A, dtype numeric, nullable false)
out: 80 A
